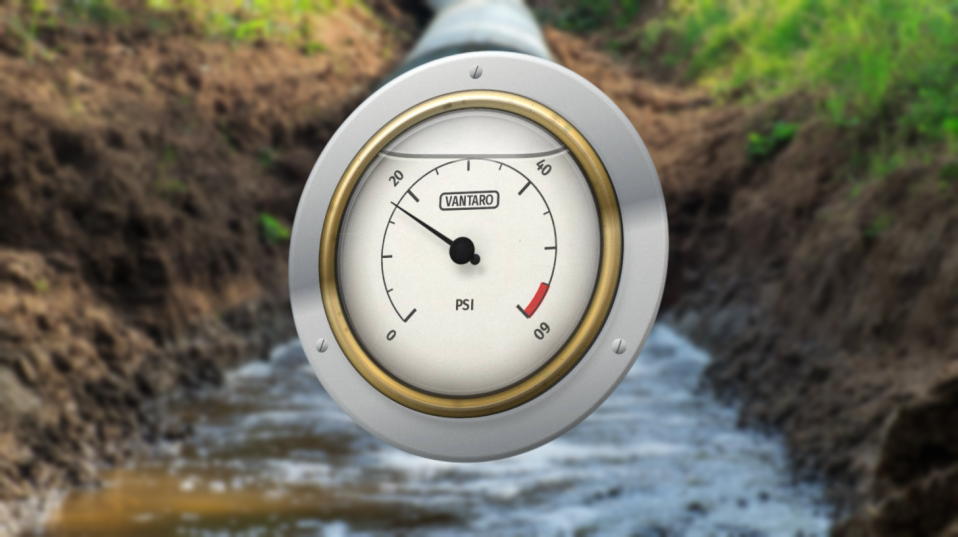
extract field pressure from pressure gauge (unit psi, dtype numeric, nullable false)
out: 17.5 psi
